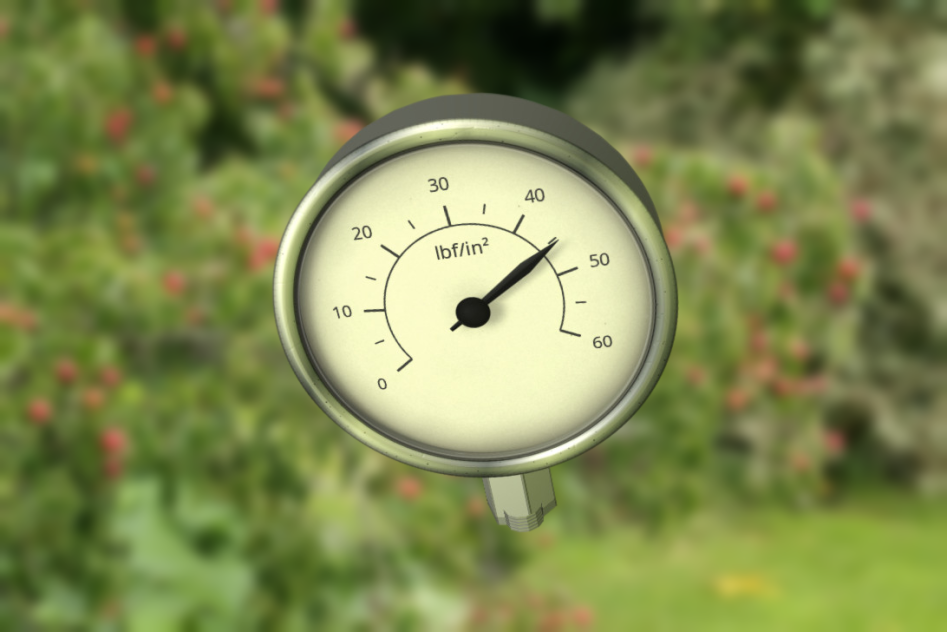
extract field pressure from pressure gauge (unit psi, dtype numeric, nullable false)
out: 45 psi
